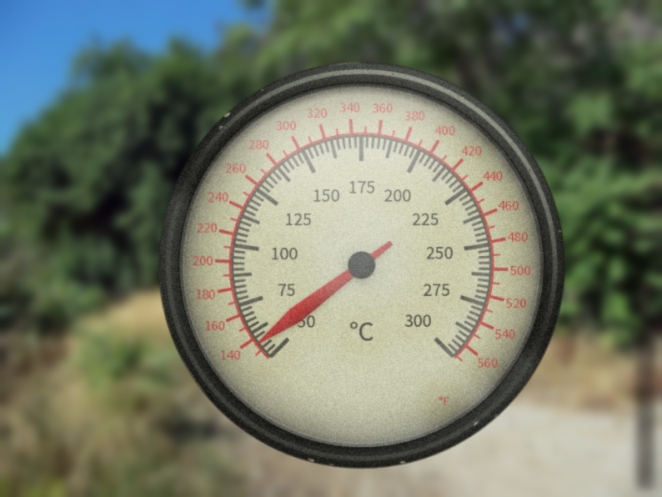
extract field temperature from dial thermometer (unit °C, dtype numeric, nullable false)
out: 57.5 °C
